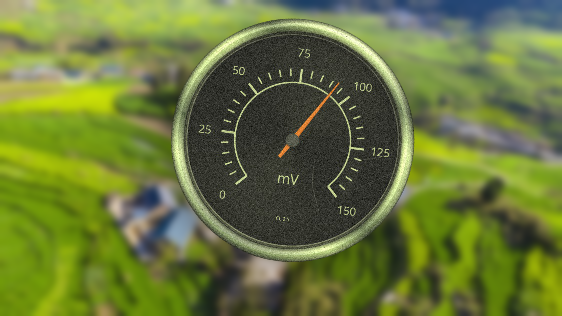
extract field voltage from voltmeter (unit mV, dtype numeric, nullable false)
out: 92.5 mV
